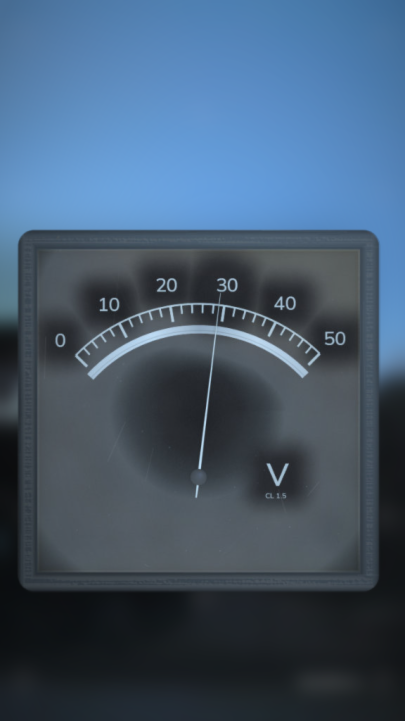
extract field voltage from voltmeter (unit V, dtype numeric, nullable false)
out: 29 V
